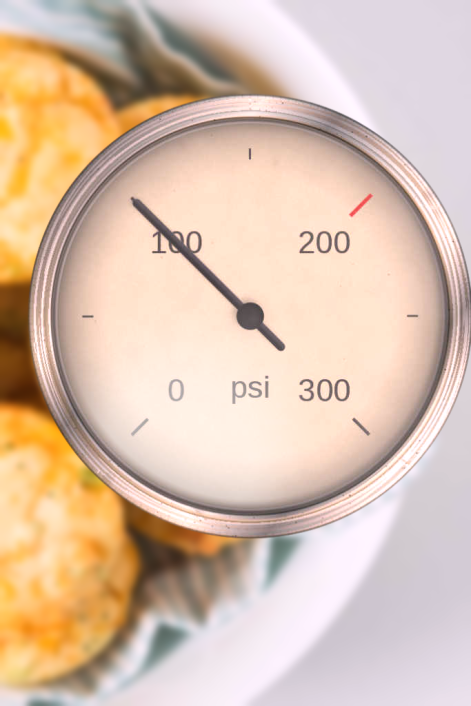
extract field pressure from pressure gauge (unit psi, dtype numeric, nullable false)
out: 100 psi
